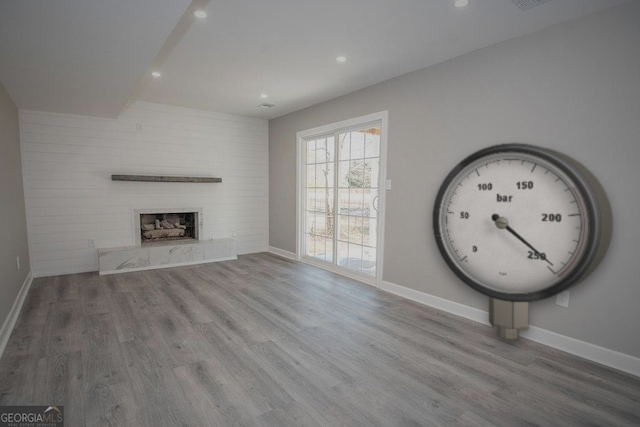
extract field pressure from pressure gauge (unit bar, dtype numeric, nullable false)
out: 245 bar
